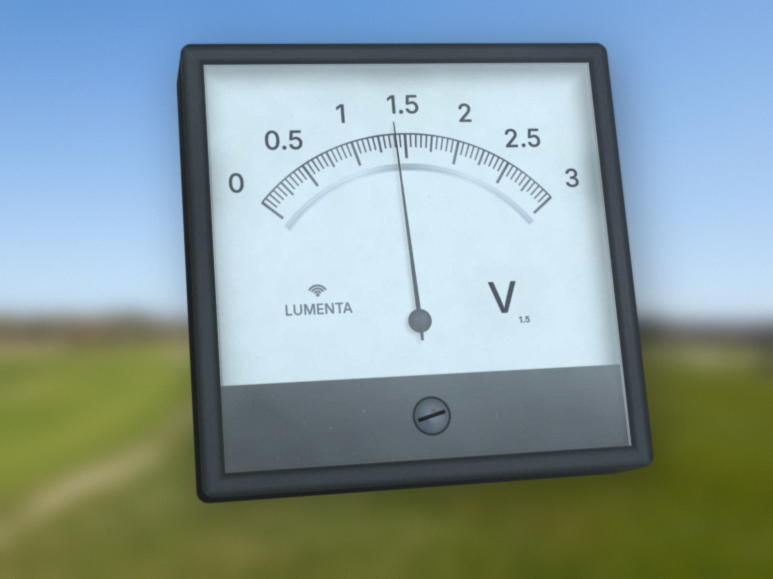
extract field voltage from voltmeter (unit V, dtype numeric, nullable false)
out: 1.4 V
